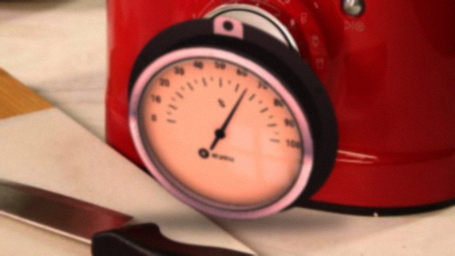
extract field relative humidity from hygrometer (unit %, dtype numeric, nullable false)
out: 65 %
